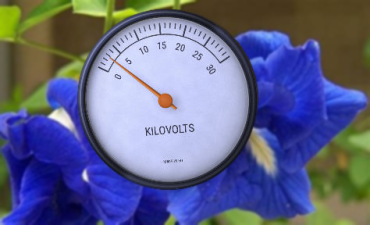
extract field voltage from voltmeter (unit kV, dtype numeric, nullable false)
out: 3 kV
